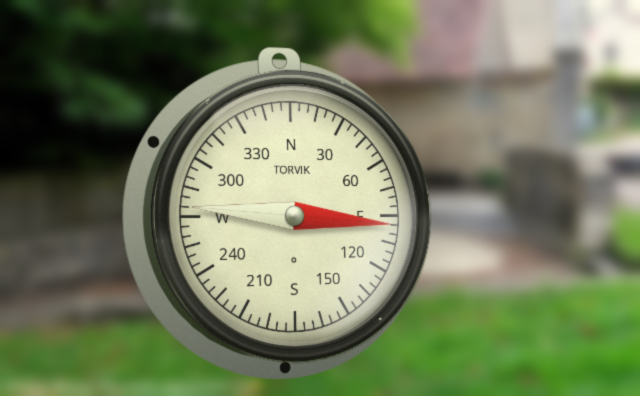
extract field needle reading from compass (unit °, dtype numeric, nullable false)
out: 95 °
